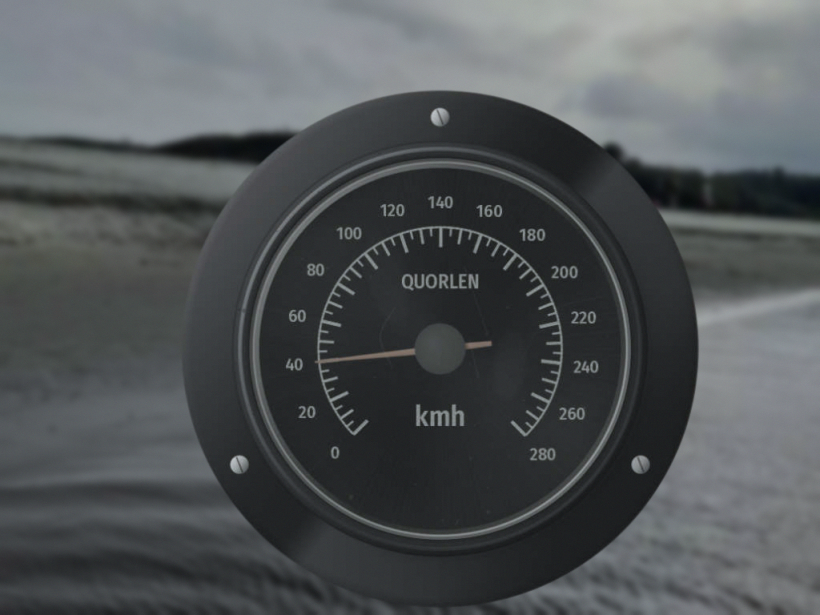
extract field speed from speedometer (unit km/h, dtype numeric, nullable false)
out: 40 km/h
